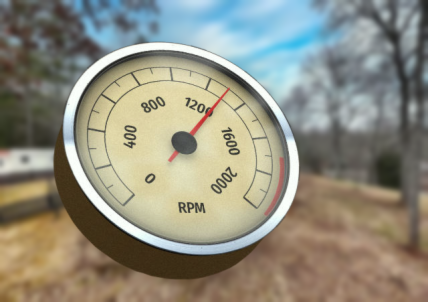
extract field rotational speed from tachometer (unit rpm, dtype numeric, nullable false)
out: 1300 rpm
